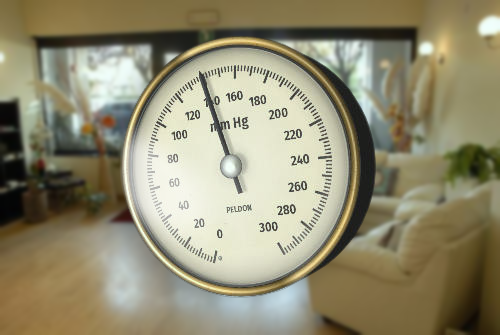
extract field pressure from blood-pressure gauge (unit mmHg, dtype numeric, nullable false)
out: 140 mmHg
